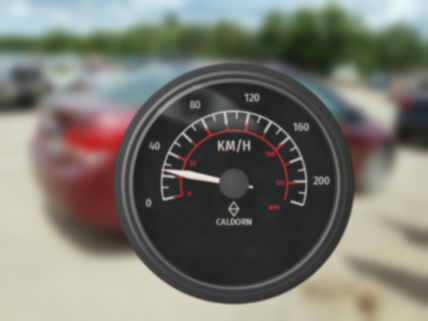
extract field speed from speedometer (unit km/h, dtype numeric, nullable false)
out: 25 km/h
